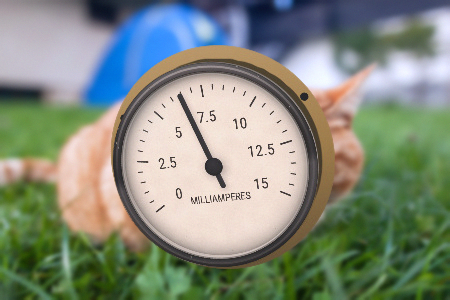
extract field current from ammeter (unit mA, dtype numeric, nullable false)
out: 6.5 mA
